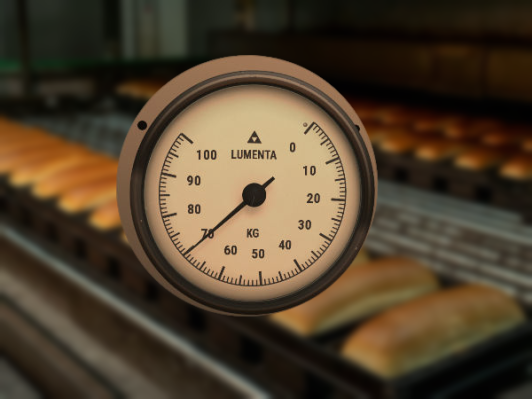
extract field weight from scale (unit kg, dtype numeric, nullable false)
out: 70 kg
